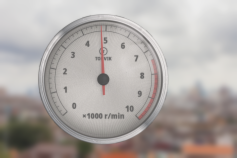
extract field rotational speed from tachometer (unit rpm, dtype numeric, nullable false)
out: 4800 rpm
